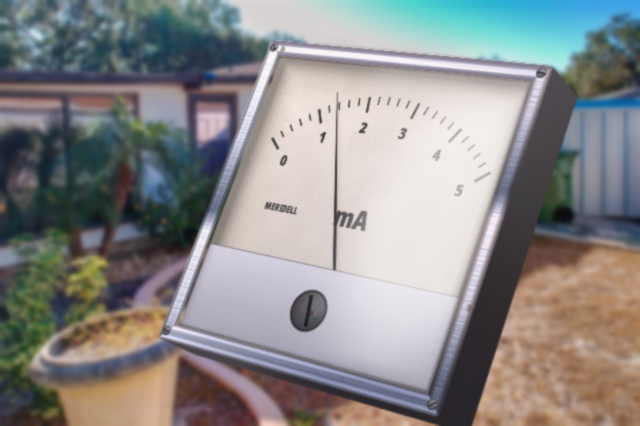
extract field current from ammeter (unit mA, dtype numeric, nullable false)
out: 1.4 mA
